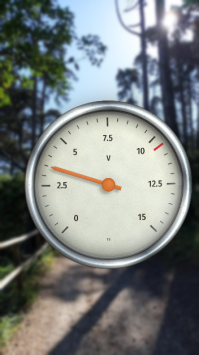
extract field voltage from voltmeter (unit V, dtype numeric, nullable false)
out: 3.5 V
